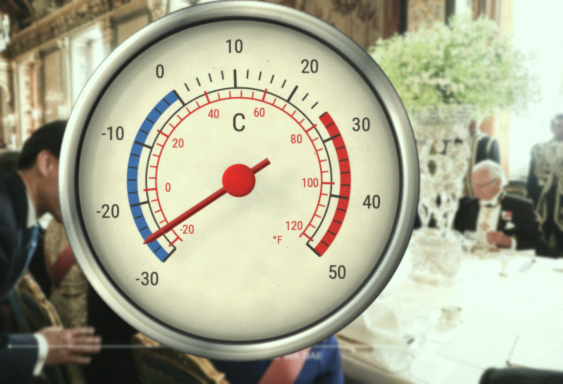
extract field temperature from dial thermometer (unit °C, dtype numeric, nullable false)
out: -26 °C
